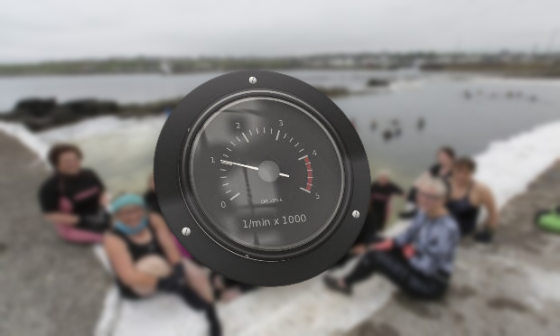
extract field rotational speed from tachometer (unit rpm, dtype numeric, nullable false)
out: 1000 rpm
